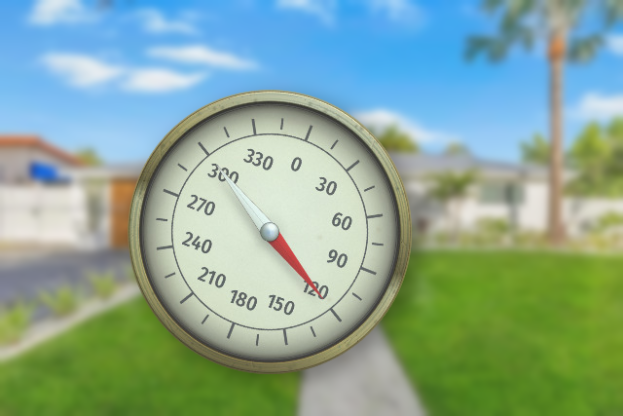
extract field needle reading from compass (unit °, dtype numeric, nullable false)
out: 120 °
